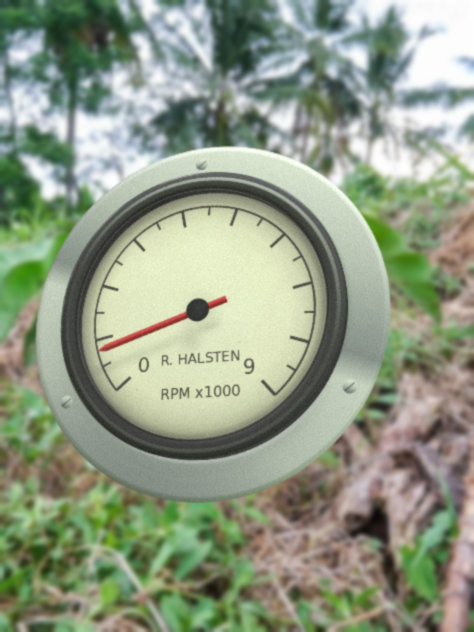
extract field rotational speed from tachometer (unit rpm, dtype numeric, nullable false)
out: 750 rpm
